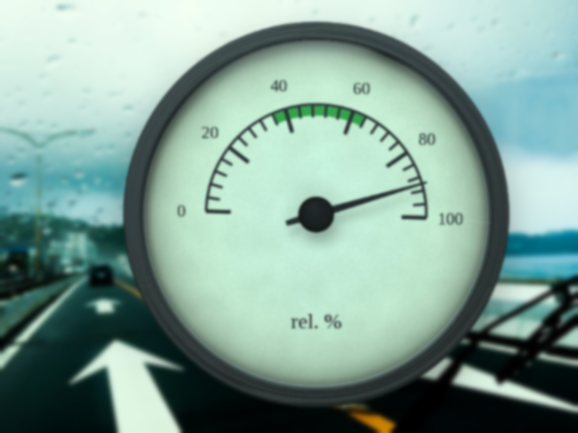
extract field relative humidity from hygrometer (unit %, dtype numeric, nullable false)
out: 90 %
